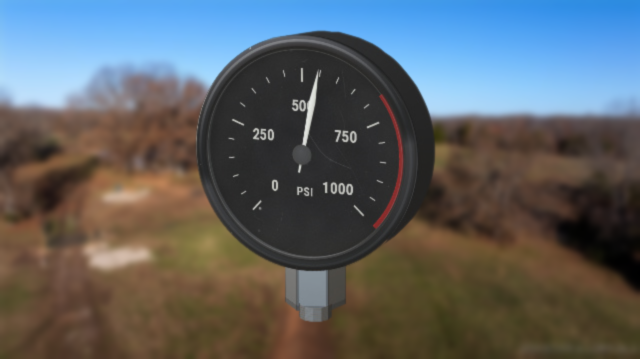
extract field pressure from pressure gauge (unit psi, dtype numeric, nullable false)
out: 550 psi
